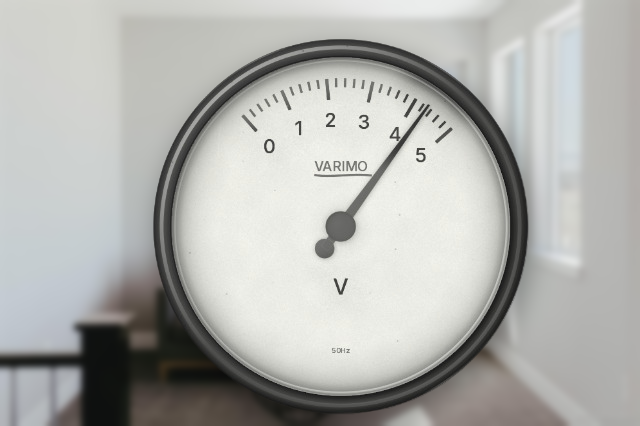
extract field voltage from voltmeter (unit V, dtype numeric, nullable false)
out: 4.3 V
